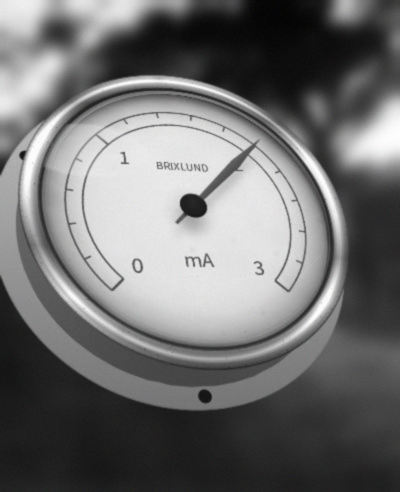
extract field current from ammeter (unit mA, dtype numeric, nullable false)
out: 2 mA
